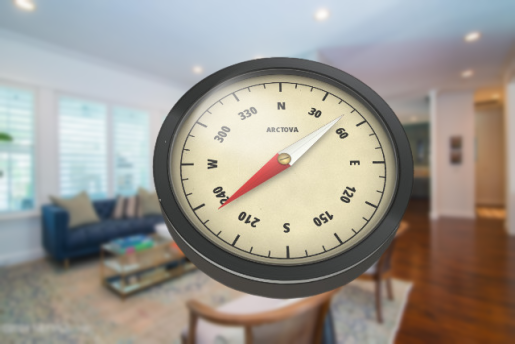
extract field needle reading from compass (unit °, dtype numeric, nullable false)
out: 230 °
